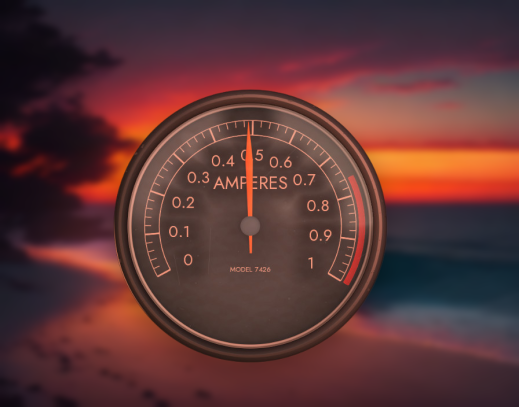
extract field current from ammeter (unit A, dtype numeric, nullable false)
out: 0.49 A
